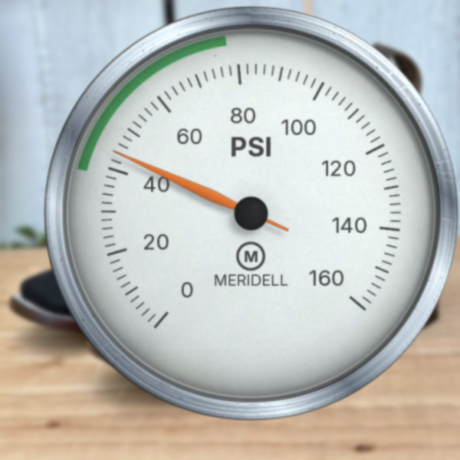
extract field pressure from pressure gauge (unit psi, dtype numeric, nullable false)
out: 44 psi
